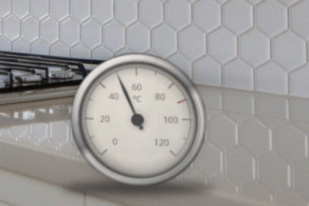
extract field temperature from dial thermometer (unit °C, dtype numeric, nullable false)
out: 50 °C
